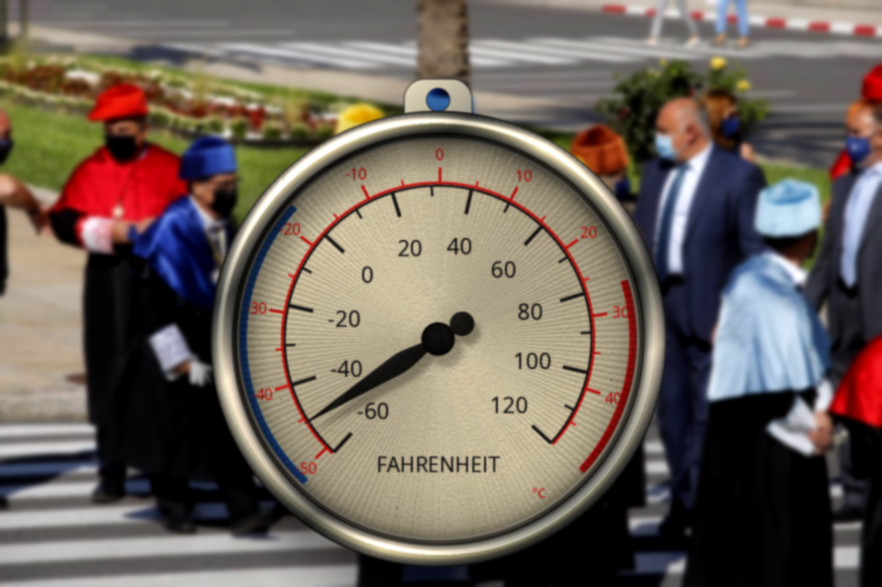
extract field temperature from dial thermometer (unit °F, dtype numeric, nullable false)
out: -50 °F
